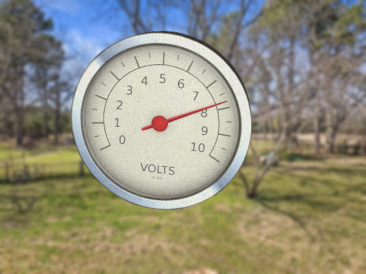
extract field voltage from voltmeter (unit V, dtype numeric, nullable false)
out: 7.75 V
